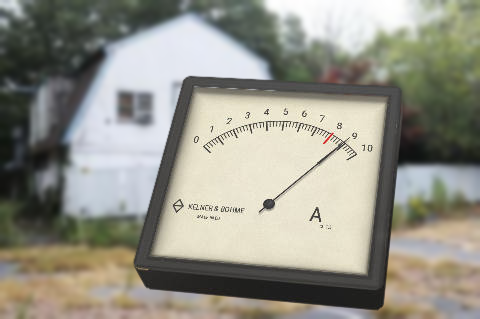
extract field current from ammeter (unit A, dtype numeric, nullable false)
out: 9 A
